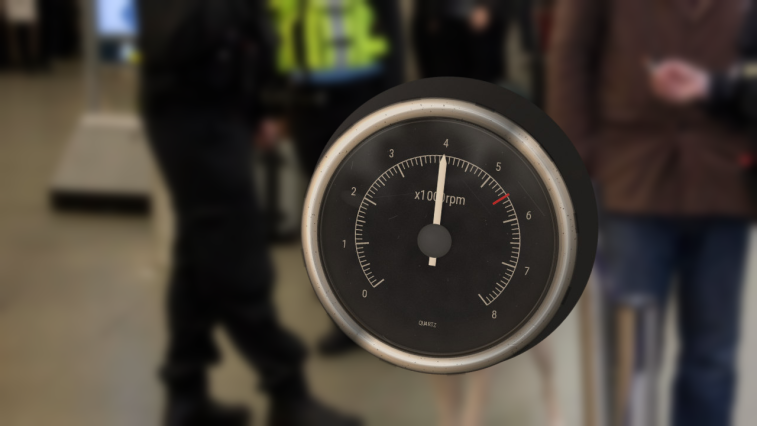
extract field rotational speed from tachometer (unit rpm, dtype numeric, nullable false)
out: 4000 rpm
